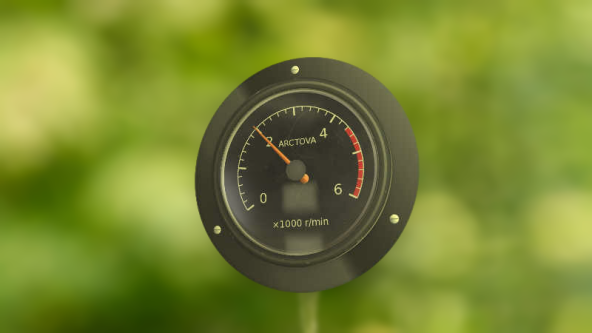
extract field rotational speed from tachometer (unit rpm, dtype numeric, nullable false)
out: 2000 rpm
